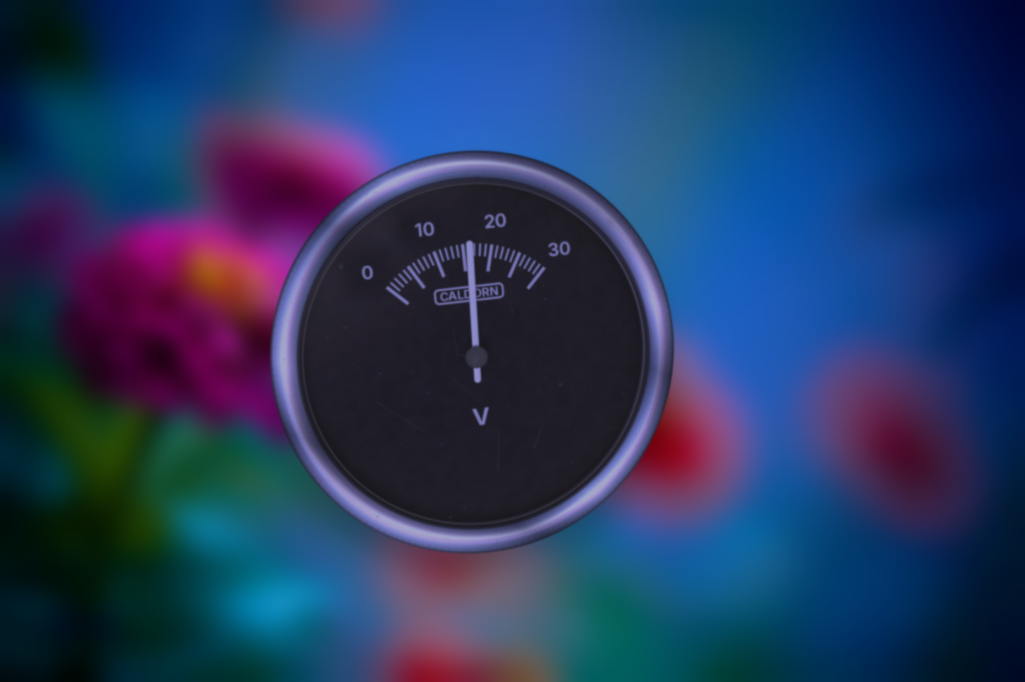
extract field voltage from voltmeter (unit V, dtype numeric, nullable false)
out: 16 V
